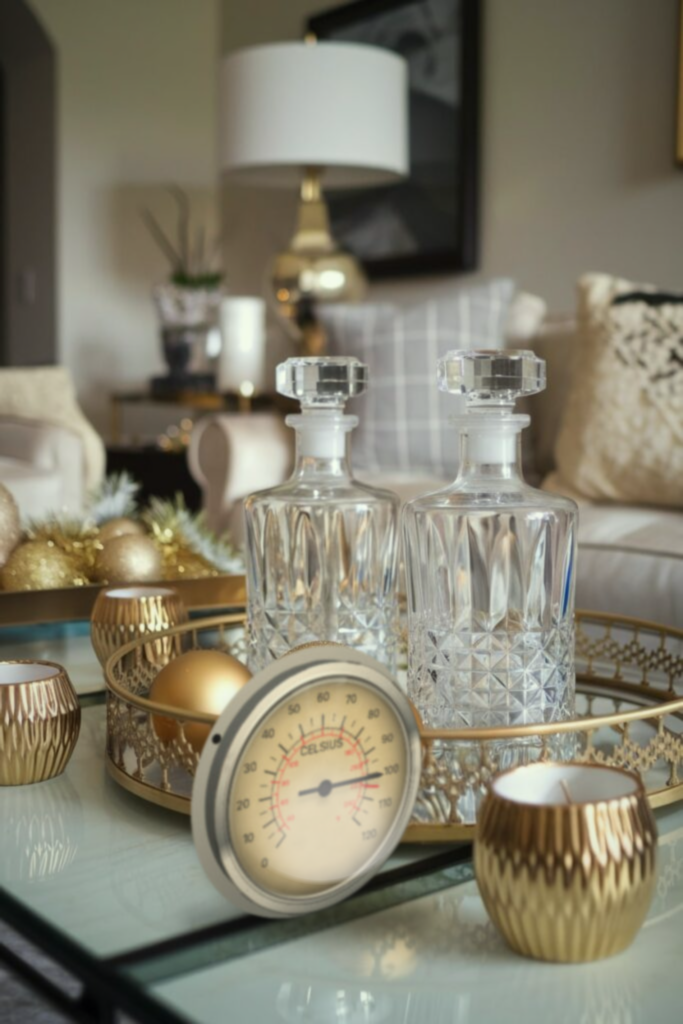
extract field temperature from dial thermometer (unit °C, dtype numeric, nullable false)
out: 100 °C
